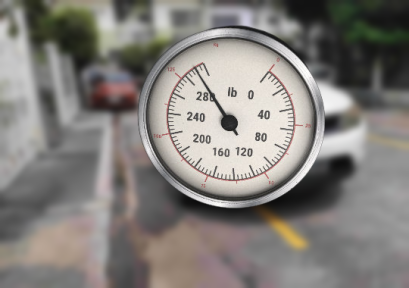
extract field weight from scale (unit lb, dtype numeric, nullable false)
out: 292 lb
